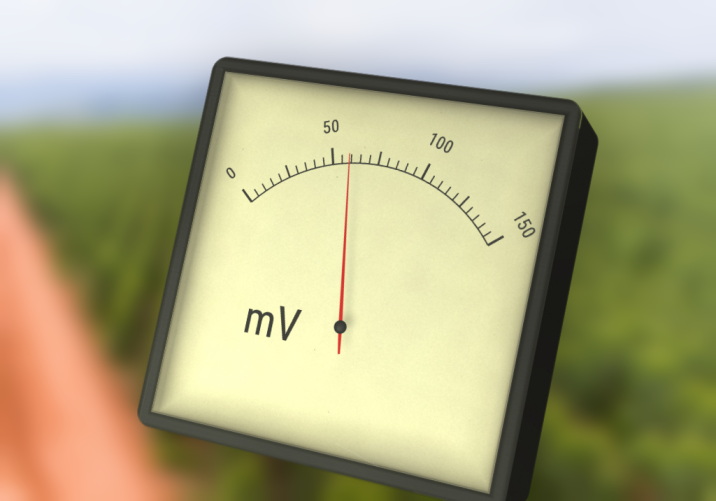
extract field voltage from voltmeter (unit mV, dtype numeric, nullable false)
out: 60 mV
